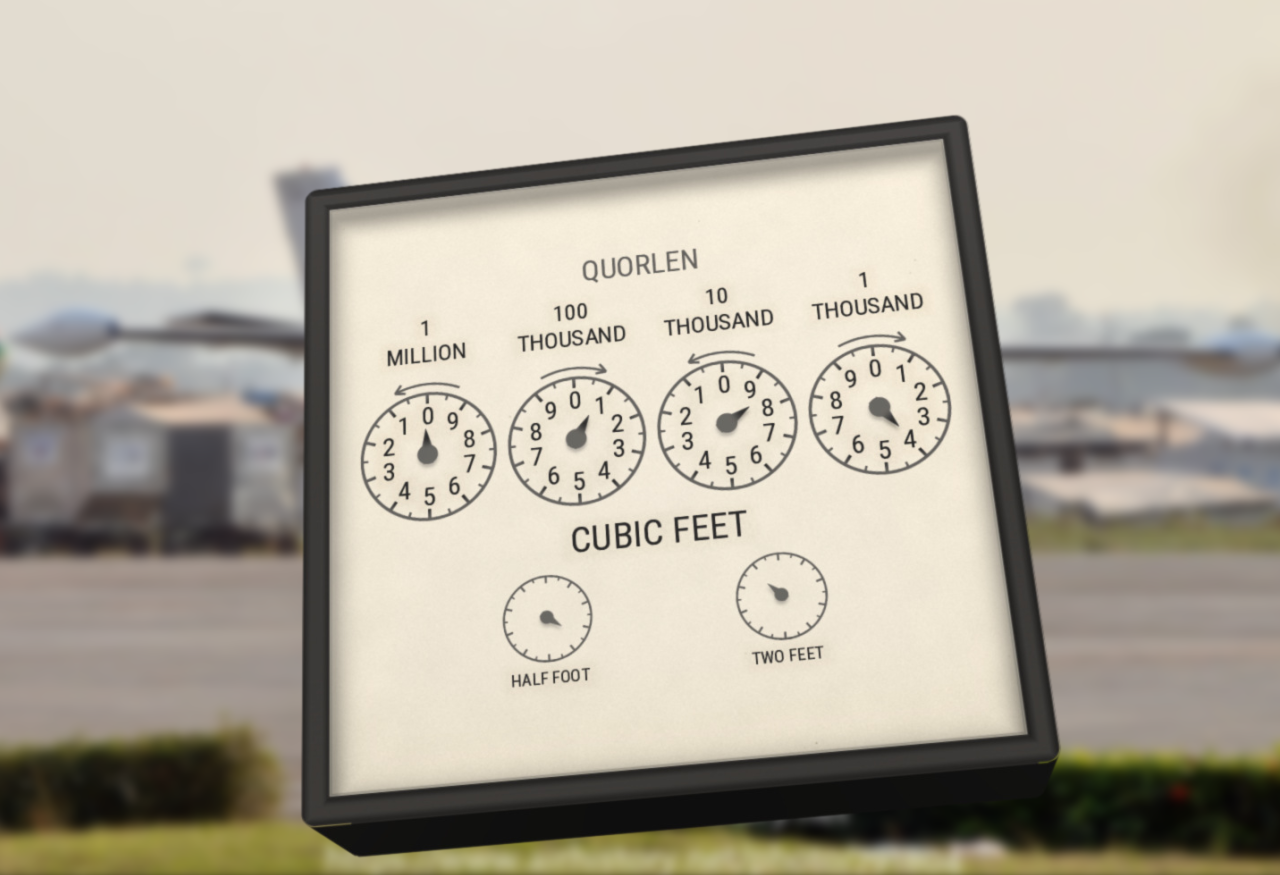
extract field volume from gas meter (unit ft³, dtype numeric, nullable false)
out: 8400 ft³
